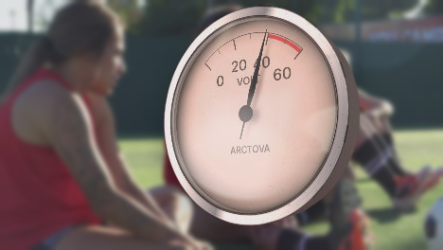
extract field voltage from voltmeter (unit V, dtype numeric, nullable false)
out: 40 V
